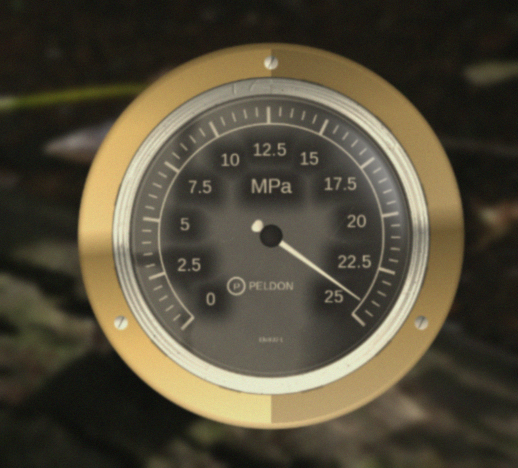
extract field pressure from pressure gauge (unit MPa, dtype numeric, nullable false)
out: 24.25 MPa
